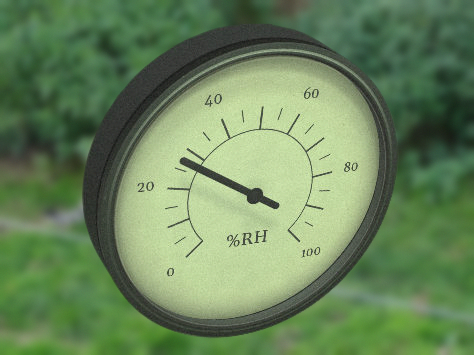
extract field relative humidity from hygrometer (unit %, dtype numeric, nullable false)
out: 27.5 %
